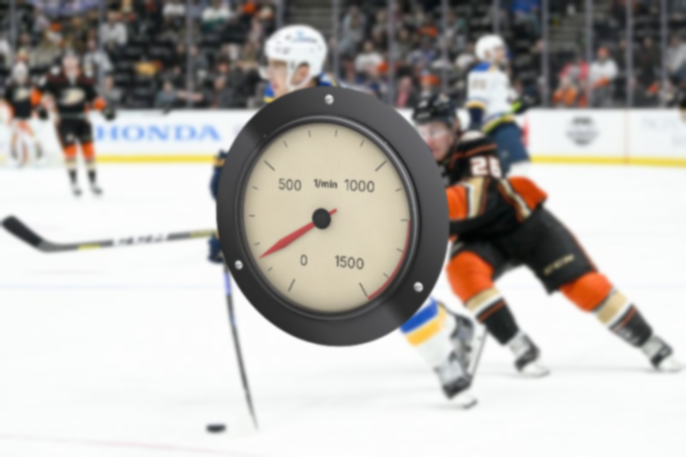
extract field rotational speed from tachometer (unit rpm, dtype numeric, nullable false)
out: 150 rpm
